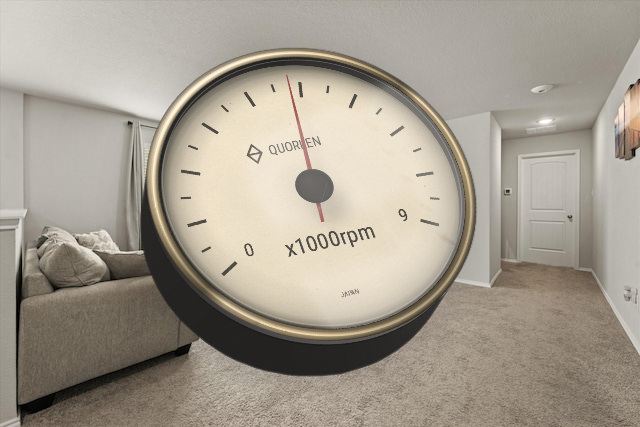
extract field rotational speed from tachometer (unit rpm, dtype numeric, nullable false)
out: 4750 rpm
